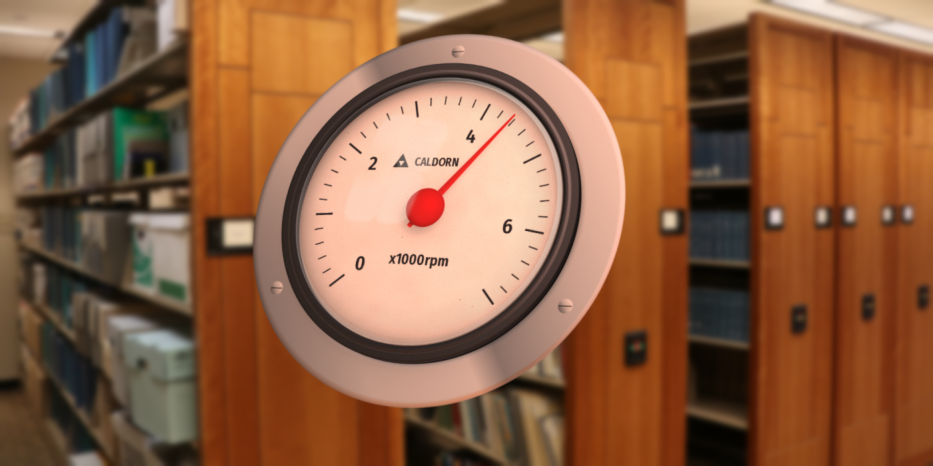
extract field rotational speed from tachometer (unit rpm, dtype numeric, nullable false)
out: 4400 rpm
